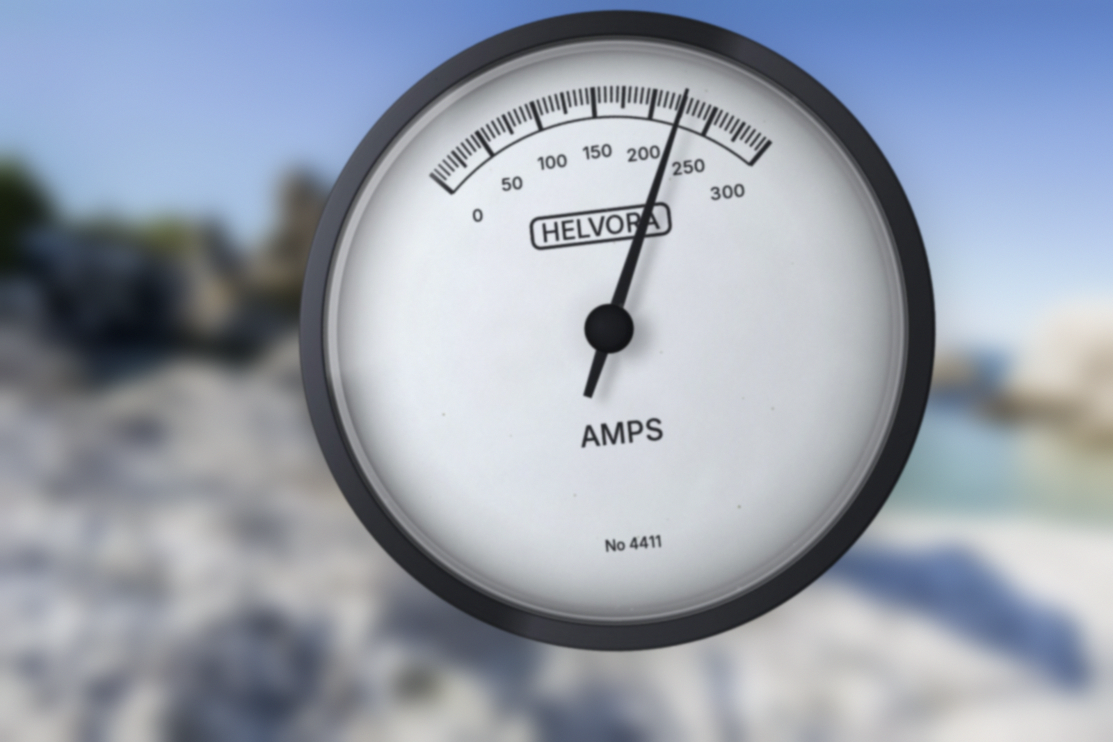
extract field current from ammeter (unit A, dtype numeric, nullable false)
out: 225 A
